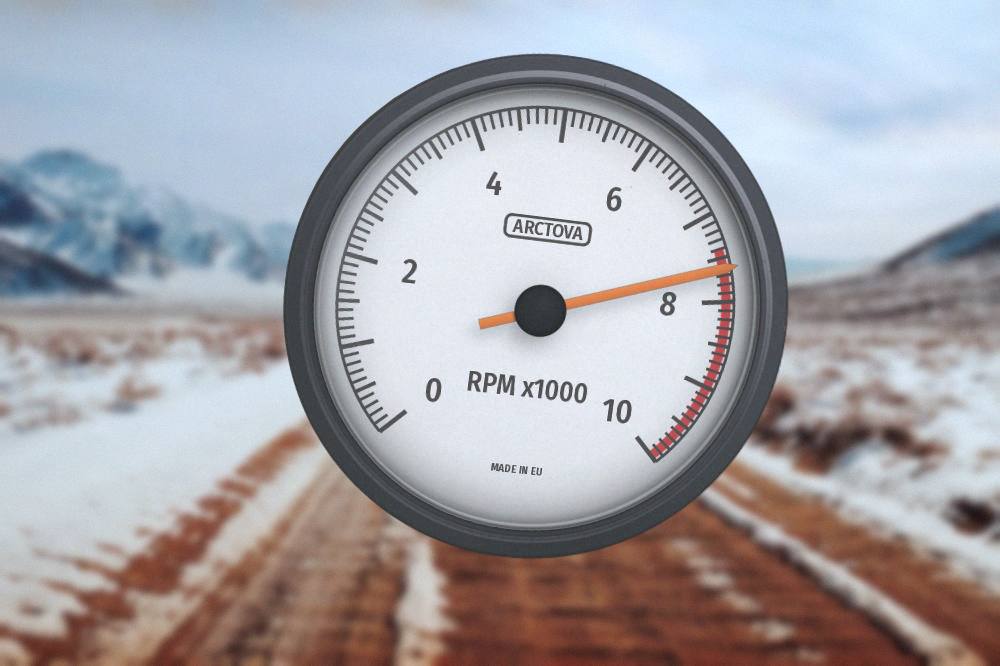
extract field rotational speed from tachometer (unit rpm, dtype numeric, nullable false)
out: 7600 rpm
